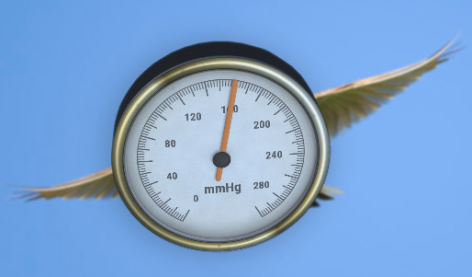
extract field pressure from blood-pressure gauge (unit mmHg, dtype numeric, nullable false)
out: 160 mmHg
